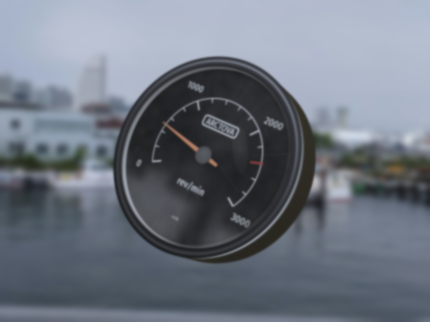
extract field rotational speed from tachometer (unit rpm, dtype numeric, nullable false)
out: 500 rpm
